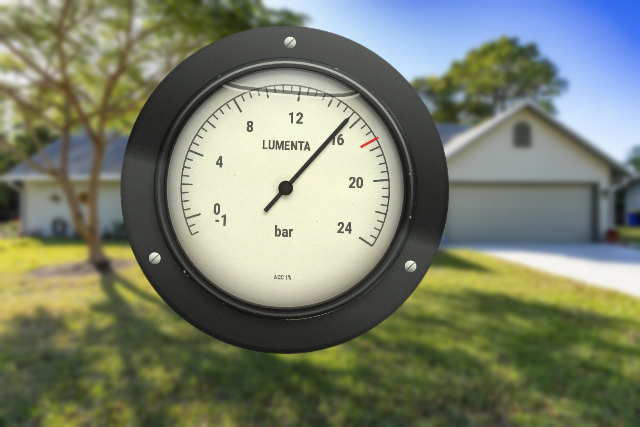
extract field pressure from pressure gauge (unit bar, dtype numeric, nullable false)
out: 15.5 bar
